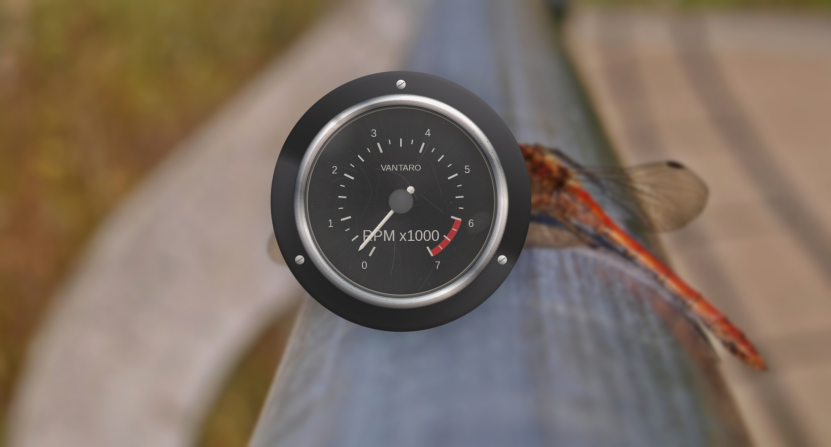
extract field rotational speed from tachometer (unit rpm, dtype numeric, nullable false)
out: 250 rpm
